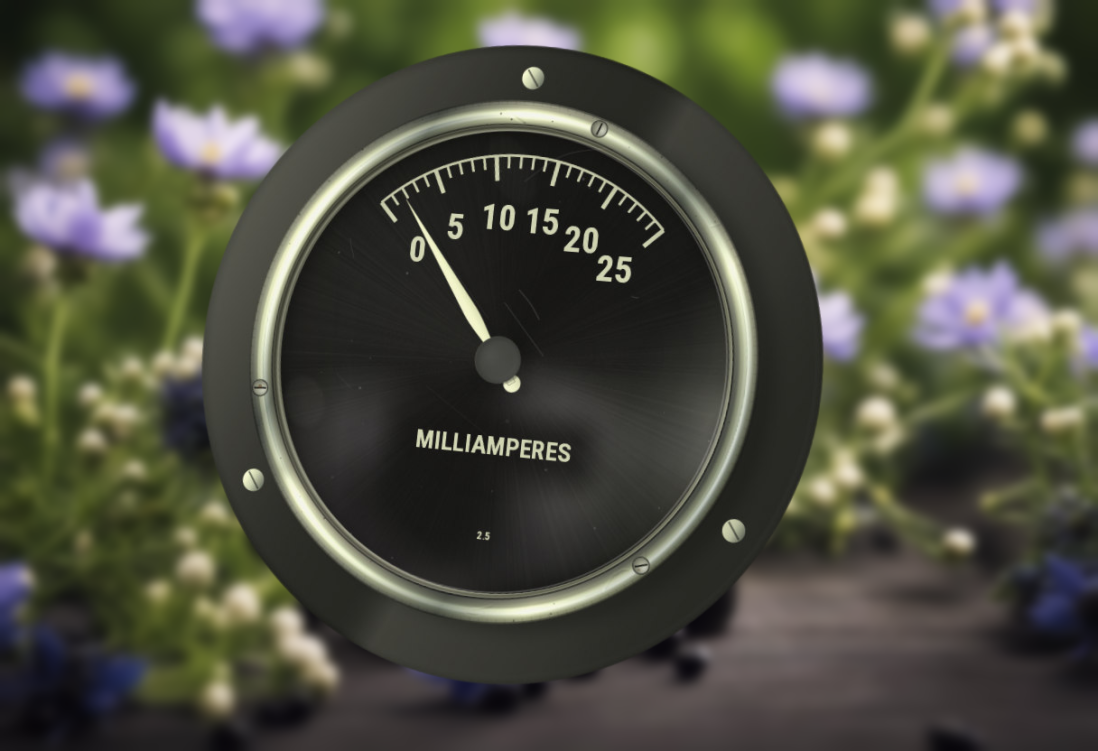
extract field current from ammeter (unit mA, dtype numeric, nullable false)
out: 2 mA
